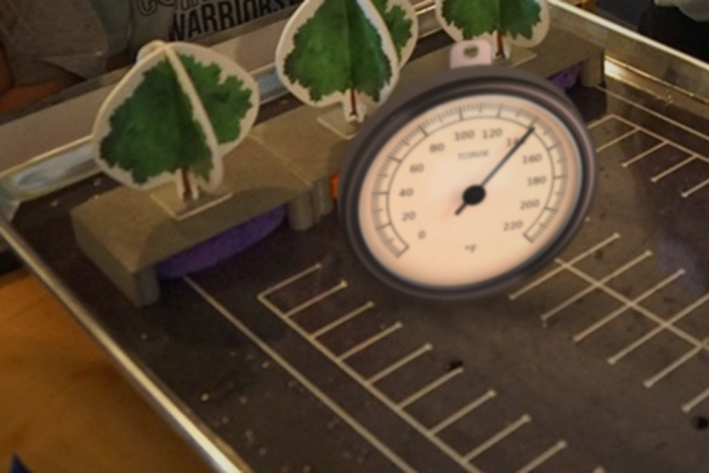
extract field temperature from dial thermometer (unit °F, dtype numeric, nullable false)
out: 140 °F
